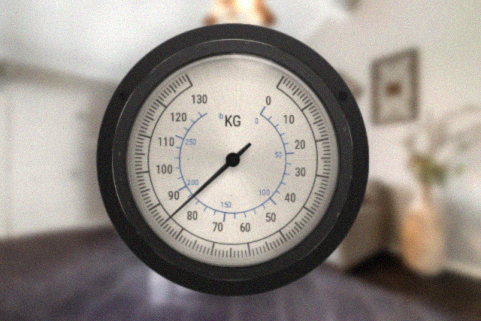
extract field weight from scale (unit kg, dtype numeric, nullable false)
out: 85 kg
